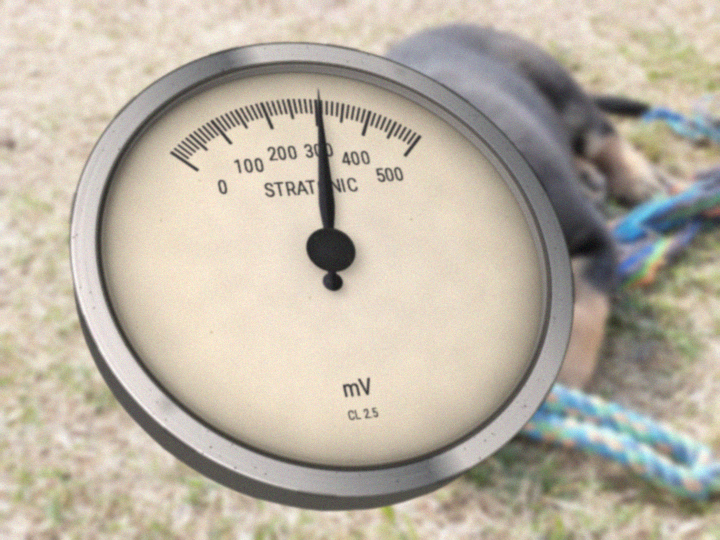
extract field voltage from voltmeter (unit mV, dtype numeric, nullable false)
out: 300 mV
